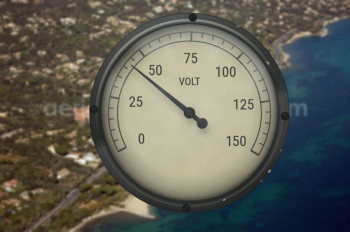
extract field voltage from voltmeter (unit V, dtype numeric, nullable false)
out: 42.5 V
